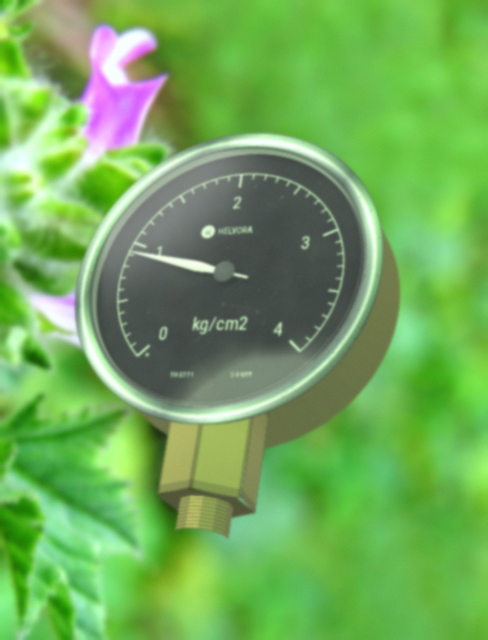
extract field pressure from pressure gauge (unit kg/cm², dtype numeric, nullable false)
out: 0.9 kg/cm²
